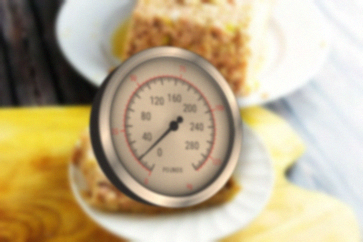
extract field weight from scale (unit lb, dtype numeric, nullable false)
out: 20 lb
